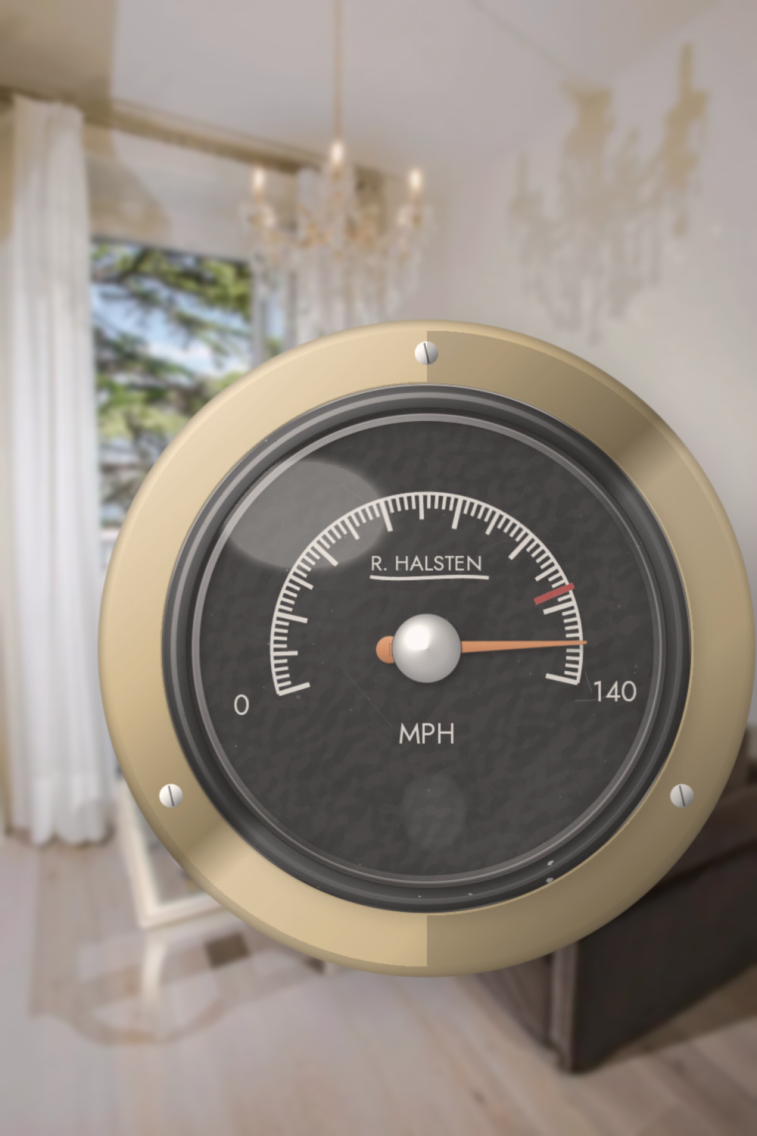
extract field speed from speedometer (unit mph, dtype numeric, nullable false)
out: 130 mph
